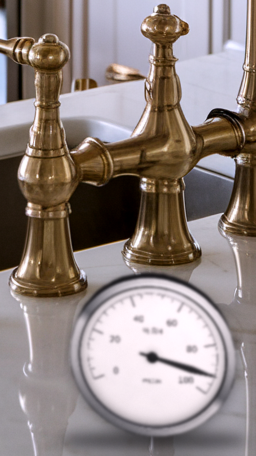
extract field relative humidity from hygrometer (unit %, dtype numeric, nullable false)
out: 92 %
